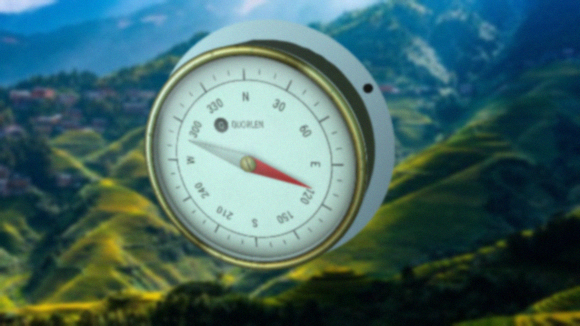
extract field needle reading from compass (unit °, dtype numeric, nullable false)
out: 110 °
